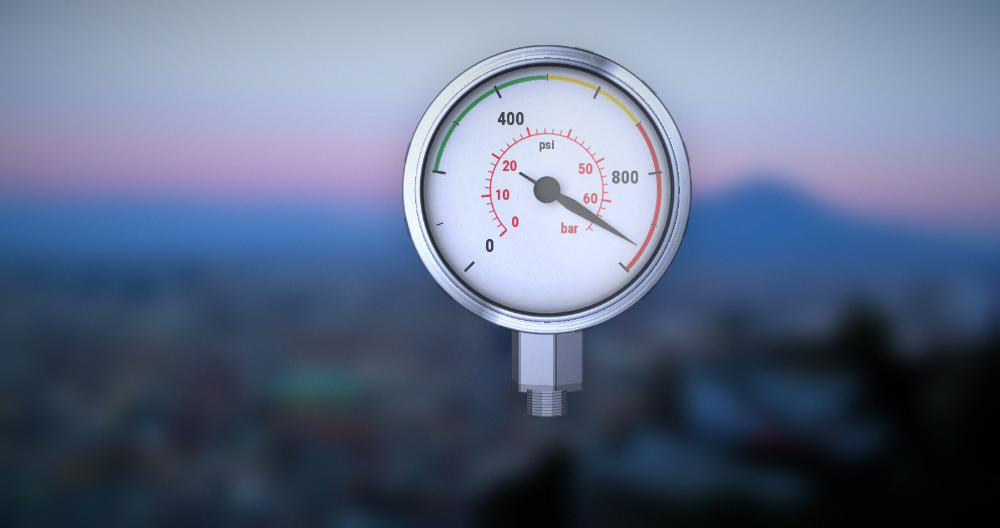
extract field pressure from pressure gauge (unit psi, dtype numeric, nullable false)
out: 950 psi
